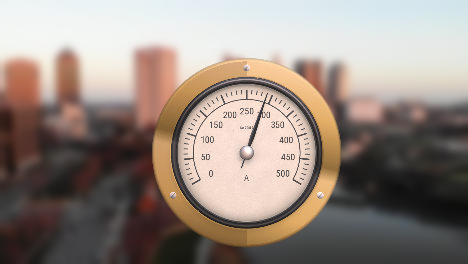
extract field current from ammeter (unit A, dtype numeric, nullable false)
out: 290 A
